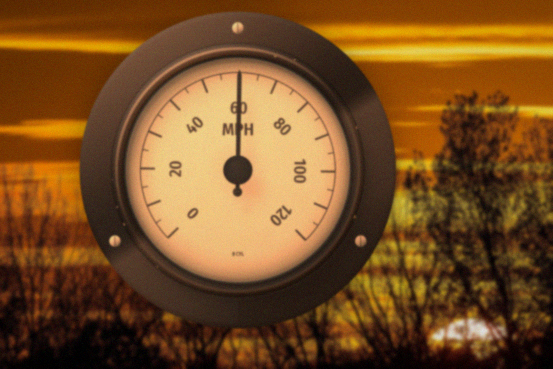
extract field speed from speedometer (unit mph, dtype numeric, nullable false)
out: 60 mph
